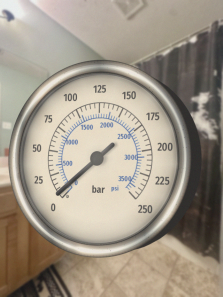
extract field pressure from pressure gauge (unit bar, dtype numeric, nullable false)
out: 5 bar
